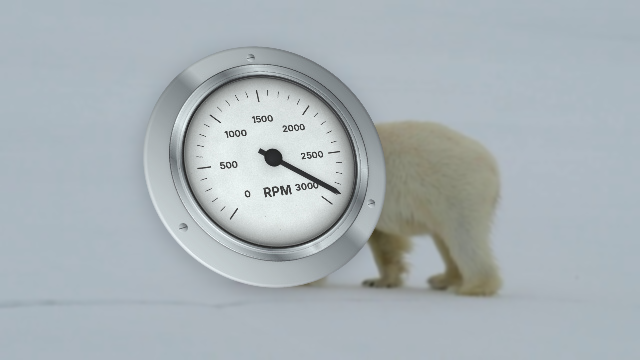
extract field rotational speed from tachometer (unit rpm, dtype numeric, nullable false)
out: 2900 rpm
